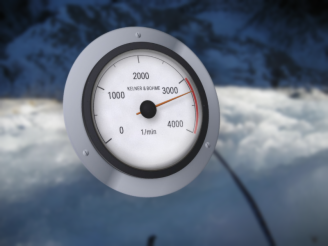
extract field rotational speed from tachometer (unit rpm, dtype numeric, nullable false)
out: 3250 rpm
